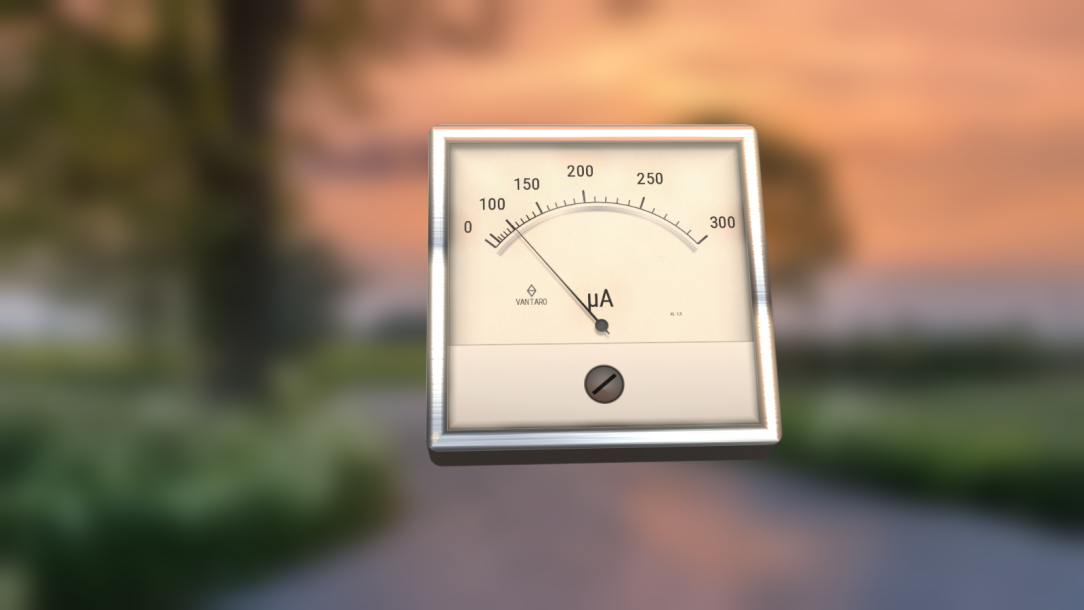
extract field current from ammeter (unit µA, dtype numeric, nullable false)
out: 100 µA
